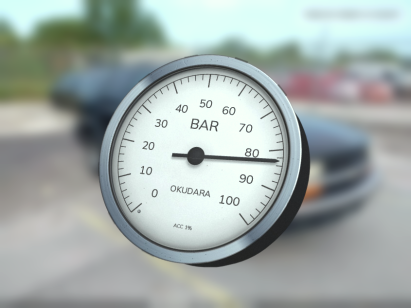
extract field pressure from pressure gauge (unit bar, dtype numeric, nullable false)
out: 83 bar
